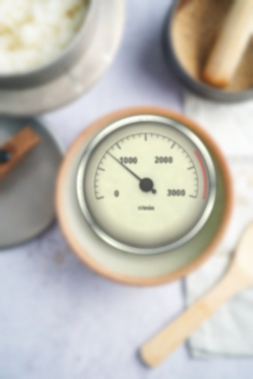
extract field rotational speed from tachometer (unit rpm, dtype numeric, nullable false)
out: 800 rpm
